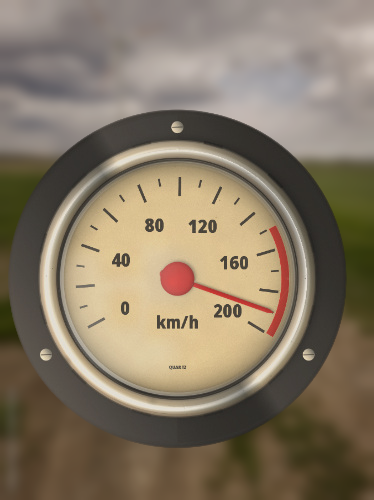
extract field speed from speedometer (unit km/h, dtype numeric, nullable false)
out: 190 km/h
